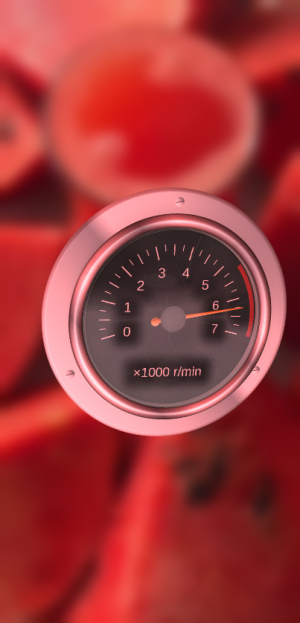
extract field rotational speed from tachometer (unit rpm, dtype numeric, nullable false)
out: 6250 rpm
